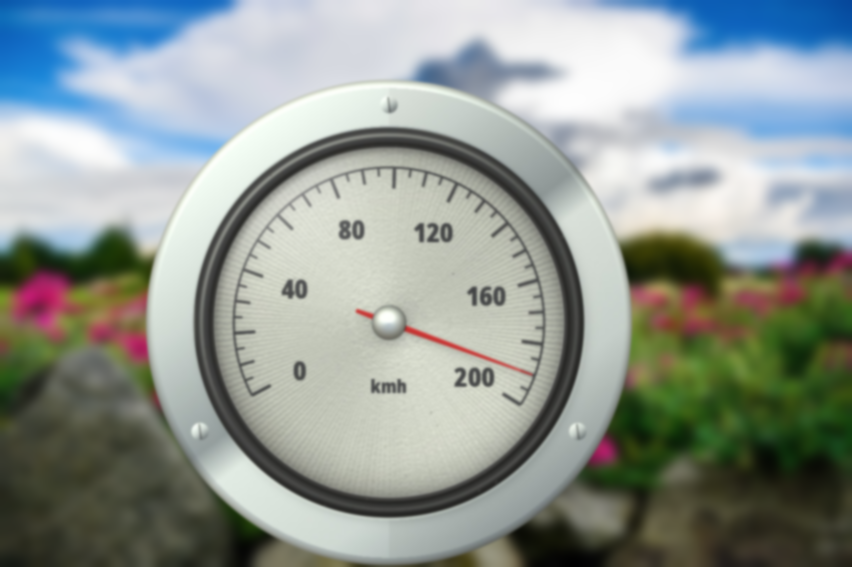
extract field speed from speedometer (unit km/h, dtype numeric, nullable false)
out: 190 km/h
